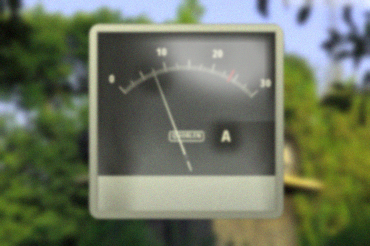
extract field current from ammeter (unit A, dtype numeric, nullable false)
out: 7.5 A
